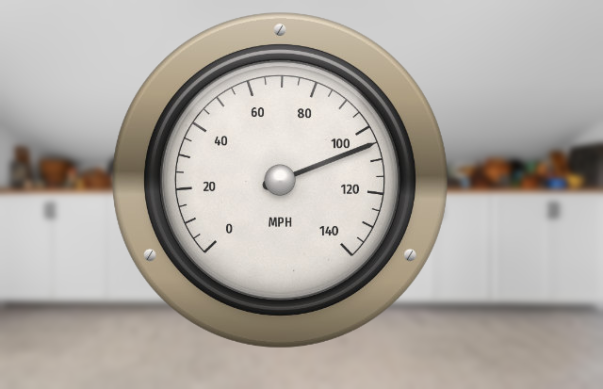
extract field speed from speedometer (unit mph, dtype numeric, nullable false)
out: 105 mph
